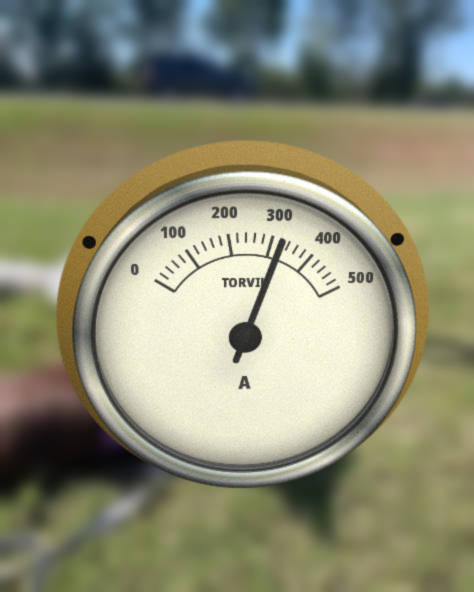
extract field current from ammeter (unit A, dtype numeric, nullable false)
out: 320 A
